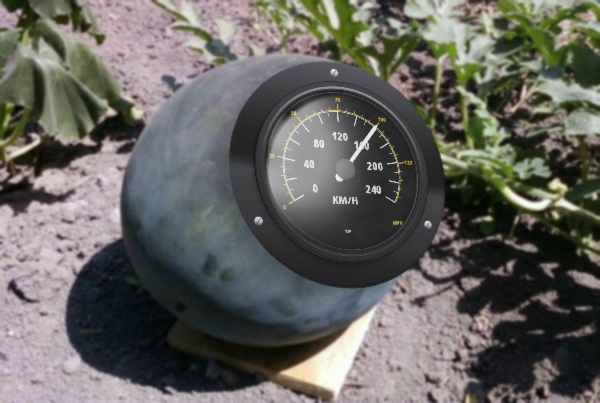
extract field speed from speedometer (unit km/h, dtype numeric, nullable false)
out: 160 km/h
